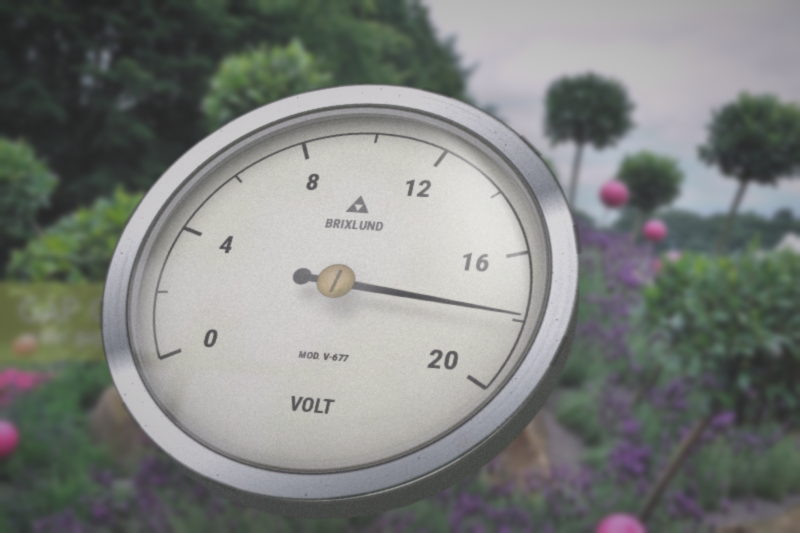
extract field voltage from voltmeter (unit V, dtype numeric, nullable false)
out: 18 V
